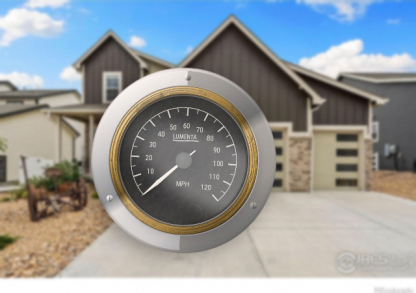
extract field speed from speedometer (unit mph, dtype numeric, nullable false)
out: 0 mph
